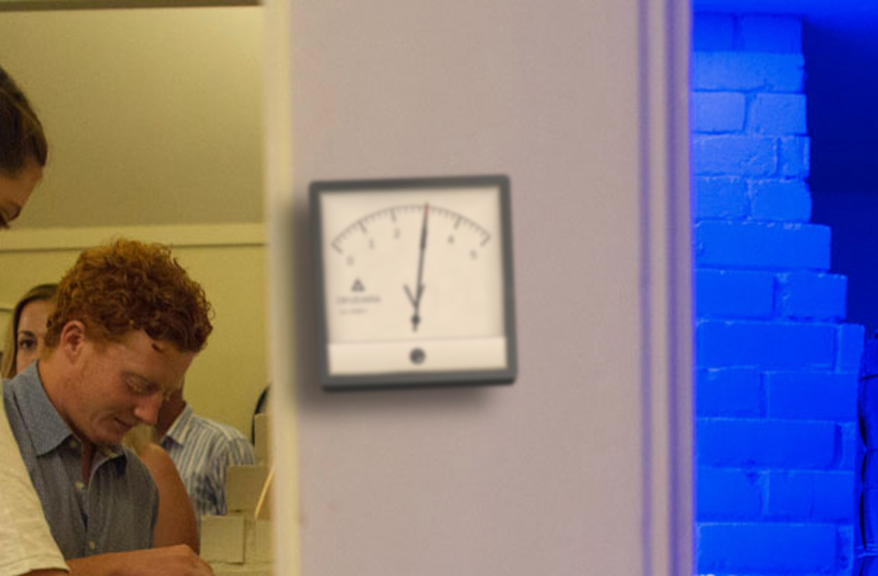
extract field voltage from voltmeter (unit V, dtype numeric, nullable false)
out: 3 V
